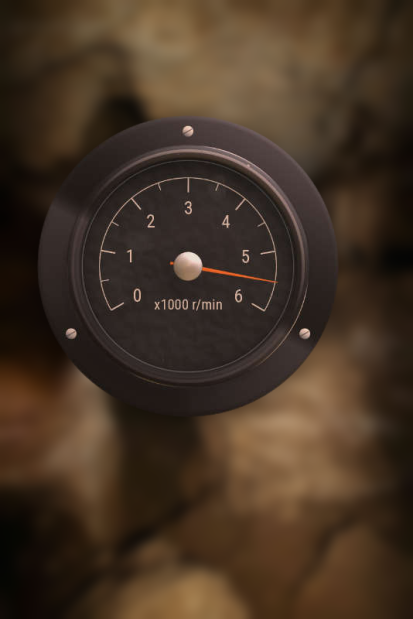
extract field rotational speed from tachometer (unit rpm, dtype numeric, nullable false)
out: 5500 rpm
